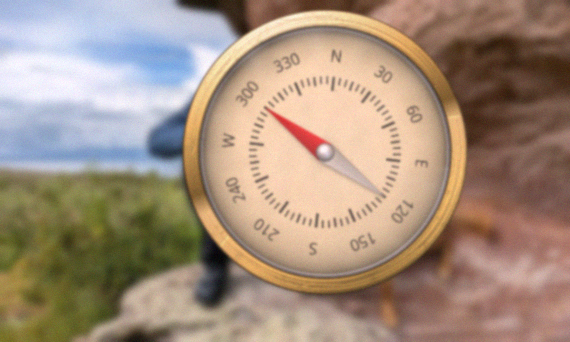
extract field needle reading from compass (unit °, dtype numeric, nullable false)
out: 300 °
